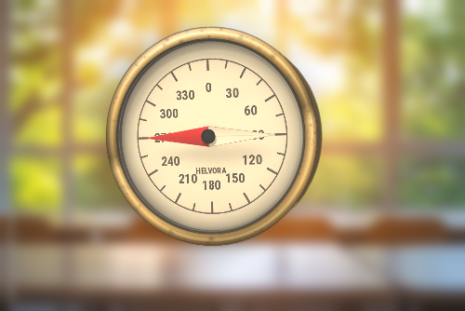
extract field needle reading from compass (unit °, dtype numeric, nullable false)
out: 270 °
